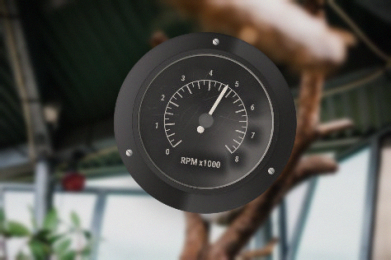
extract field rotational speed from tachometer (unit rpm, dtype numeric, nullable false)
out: 4750 rpm
